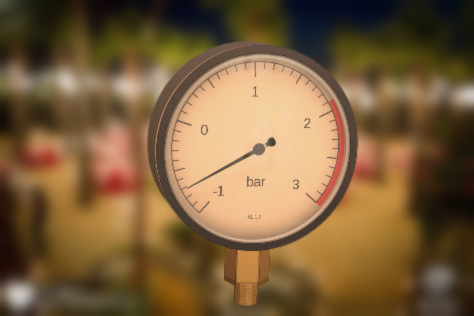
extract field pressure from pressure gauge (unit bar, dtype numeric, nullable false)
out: -0.7 bar
